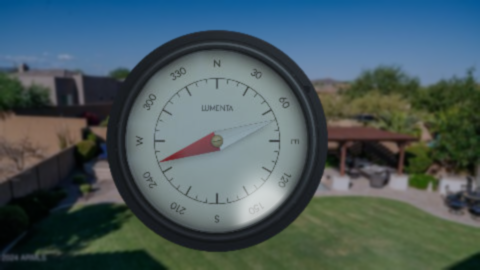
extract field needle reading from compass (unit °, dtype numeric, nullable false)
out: 250 °
